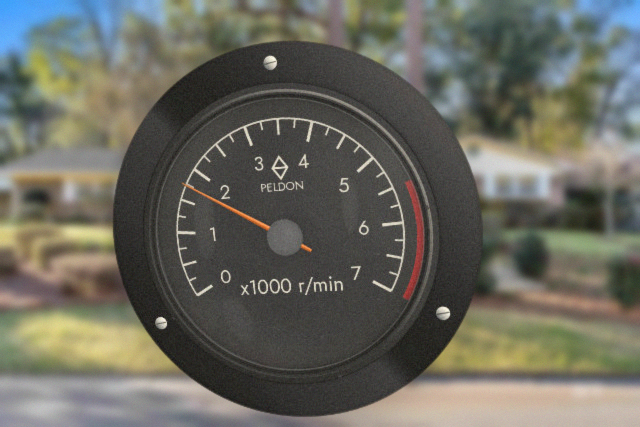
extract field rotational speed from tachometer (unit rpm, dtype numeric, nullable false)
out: 1750 rpm
